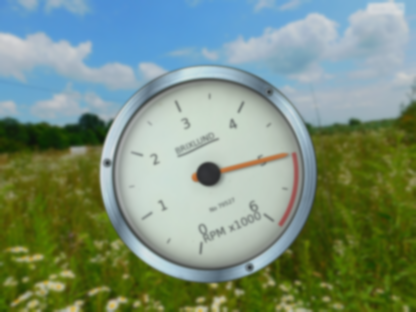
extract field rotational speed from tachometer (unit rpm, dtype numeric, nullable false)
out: 5000 rpm
